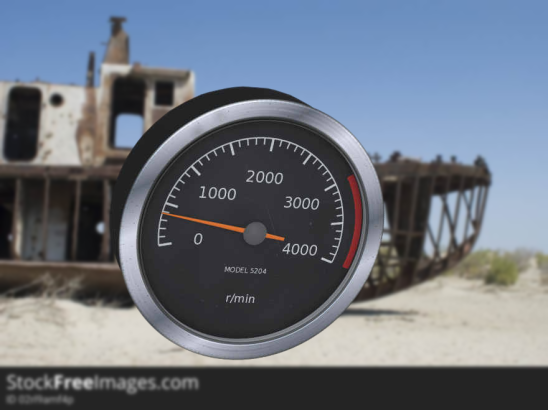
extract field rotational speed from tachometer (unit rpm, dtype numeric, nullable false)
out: 400 rpm
